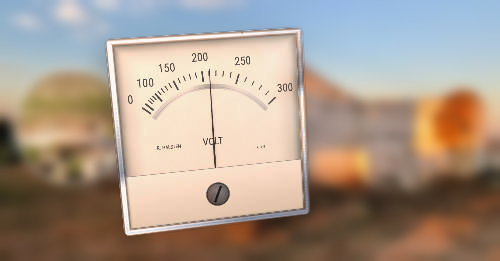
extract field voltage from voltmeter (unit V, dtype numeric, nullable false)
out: 210 V
